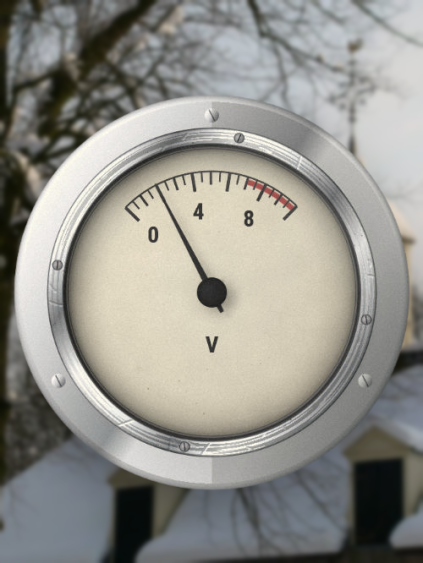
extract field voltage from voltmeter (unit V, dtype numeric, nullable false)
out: 2 V
